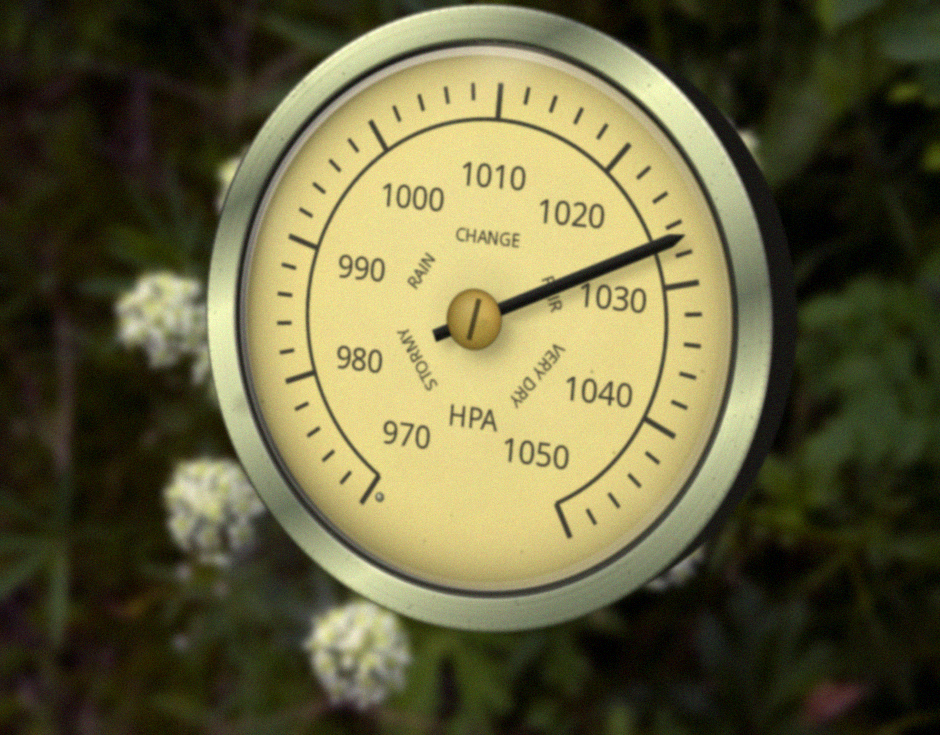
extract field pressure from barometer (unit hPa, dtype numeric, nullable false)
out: 1027 hPa
